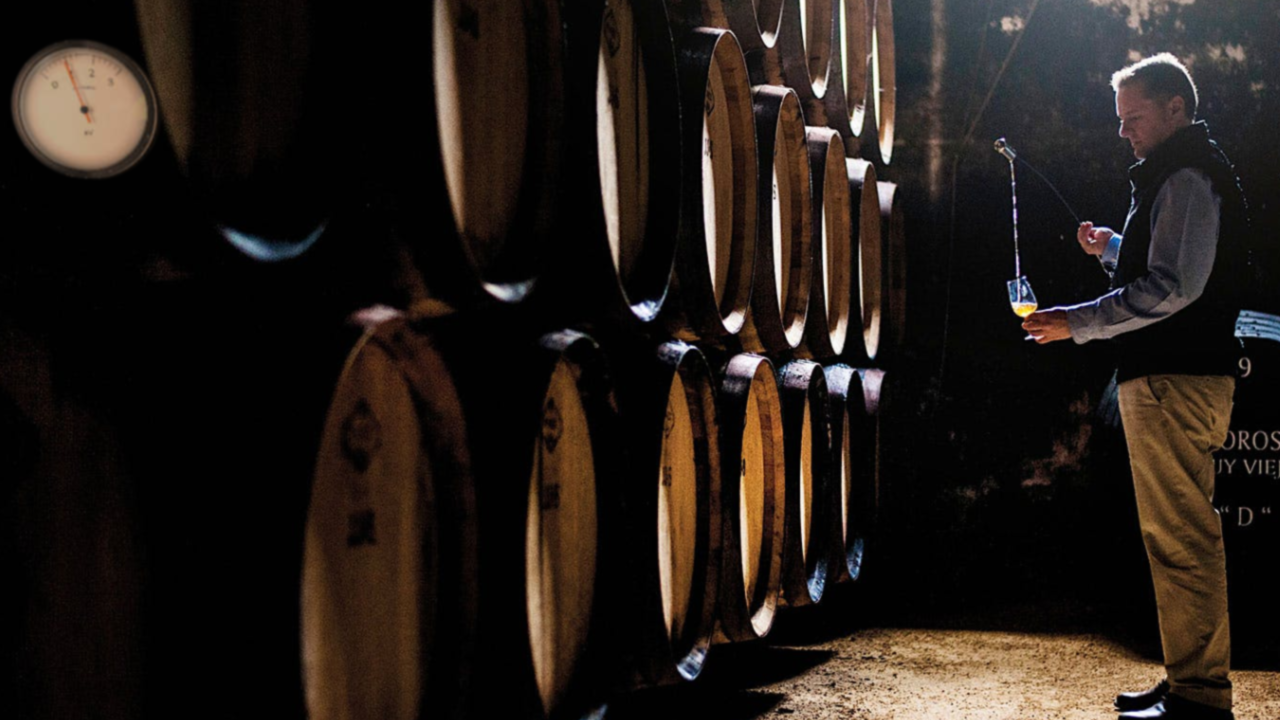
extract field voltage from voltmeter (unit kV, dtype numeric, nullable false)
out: 1 kV
